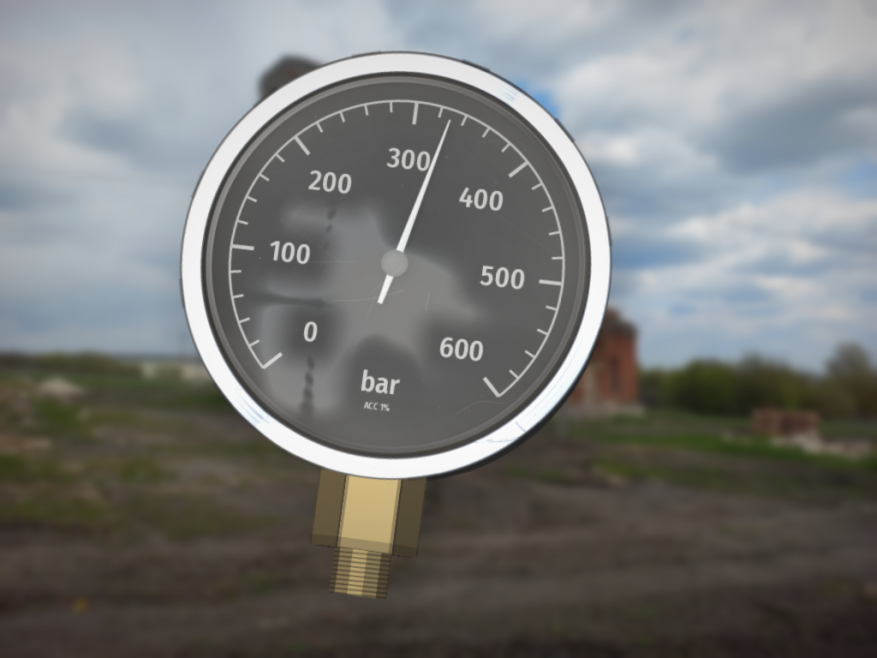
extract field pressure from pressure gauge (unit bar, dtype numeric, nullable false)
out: 330 bar
